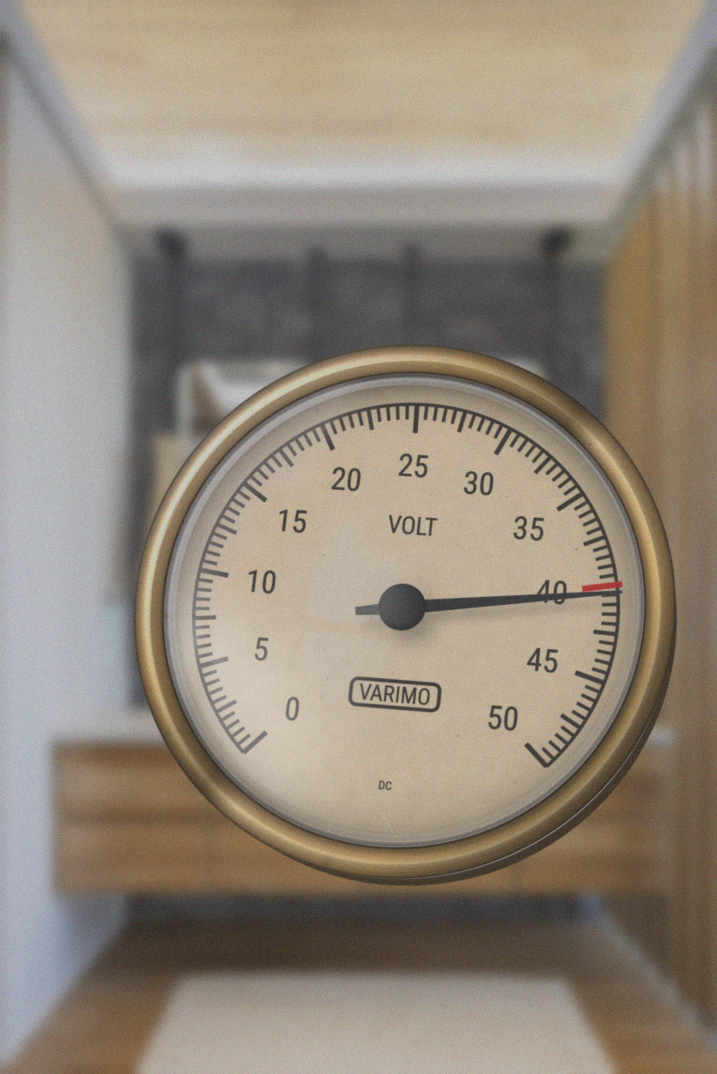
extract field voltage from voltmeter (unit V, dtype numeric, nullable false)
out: 40.5 V
